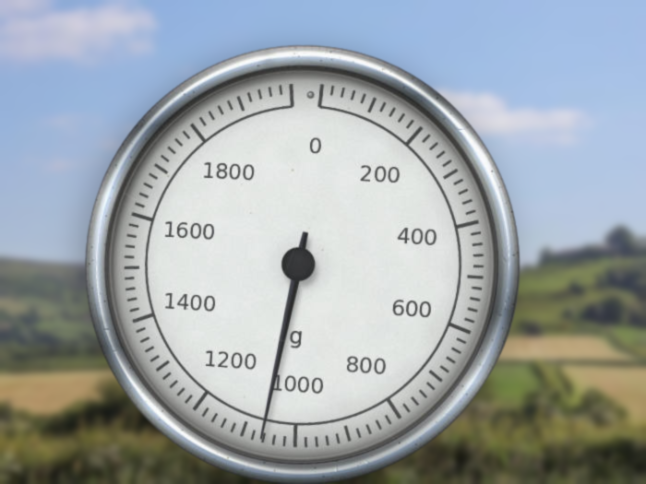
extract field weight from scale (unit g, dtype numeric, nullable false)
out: 1060 g
